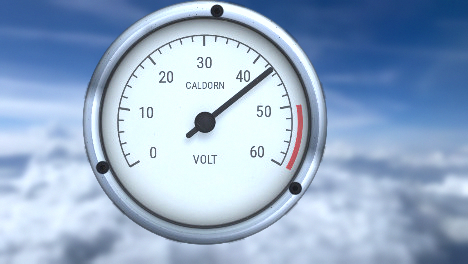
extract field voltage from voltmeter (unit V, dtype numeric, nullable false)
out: 43 V
